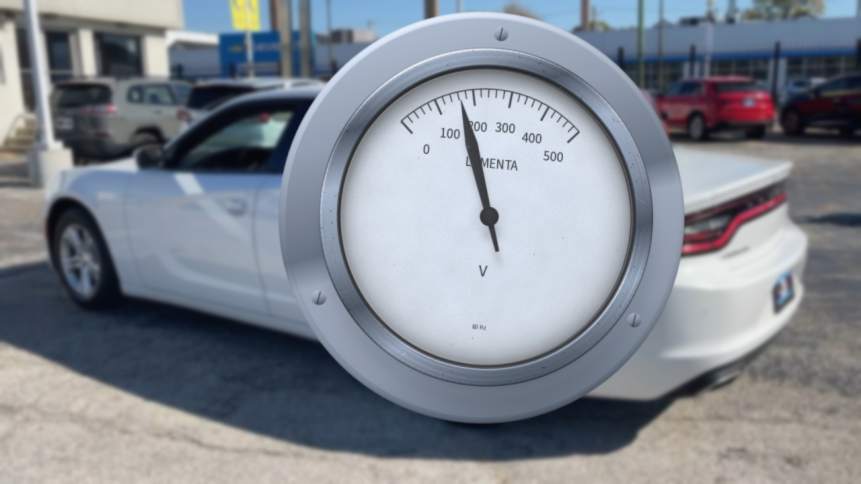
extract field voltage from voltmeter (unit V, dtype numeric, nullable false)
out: 160 V
